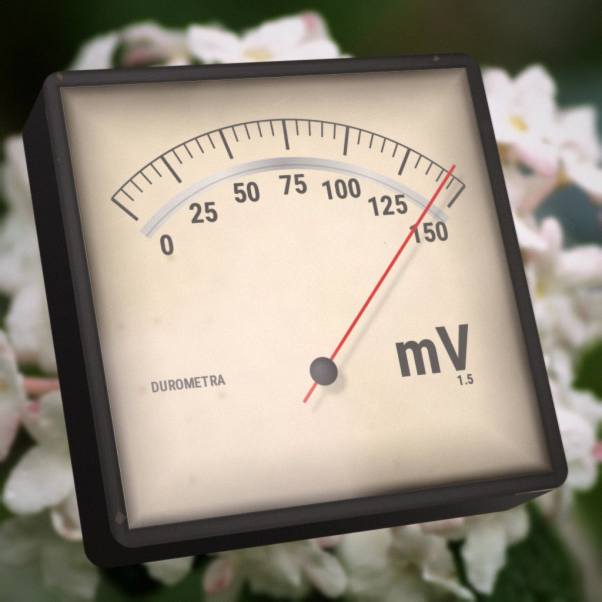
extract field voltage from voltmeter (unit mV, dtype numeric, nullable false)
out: 142.5 mV
